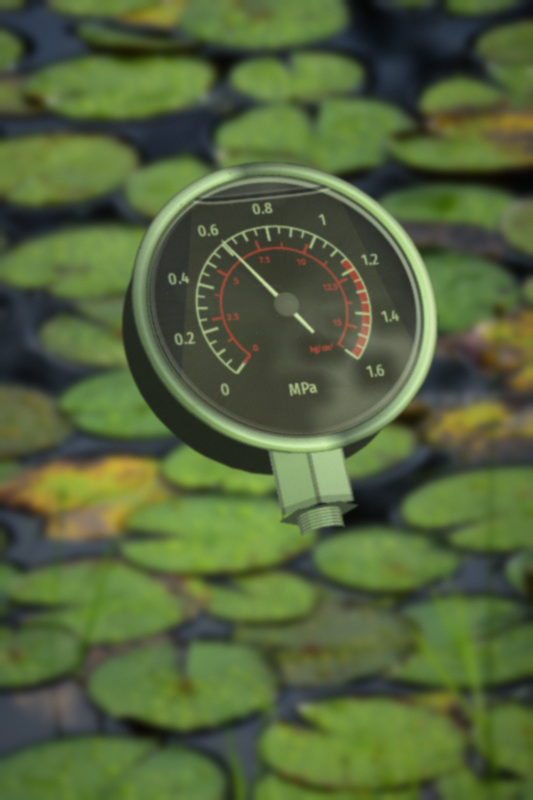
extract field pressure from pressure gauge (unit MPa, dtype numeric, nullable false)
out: 0.6 MPa
